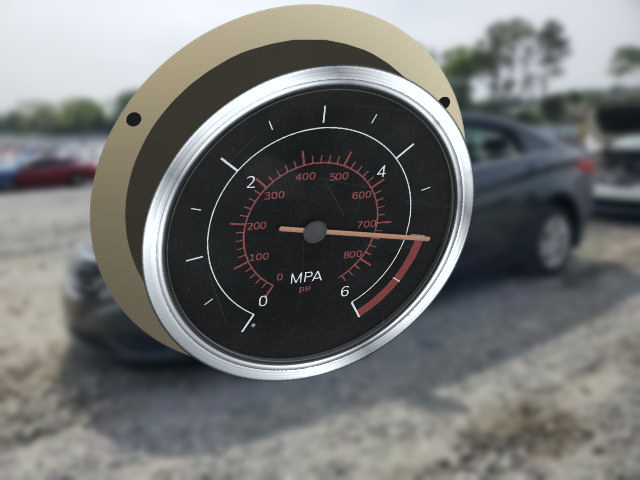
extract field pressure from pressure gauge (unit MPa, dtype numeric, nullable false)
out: 5 MPa
